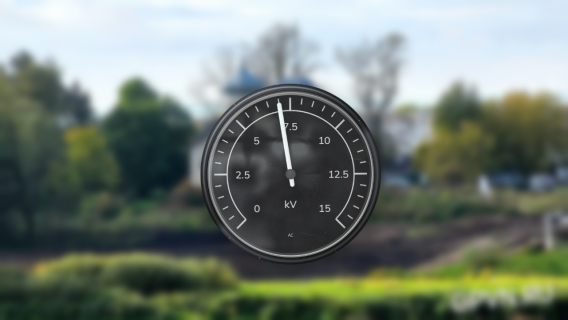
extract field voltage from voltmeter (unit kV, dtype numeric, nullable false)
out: 7 kV
